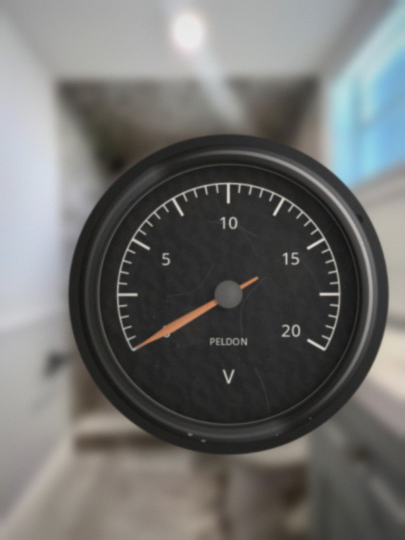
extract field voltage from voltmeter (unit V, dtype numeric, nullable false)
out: 0 V
